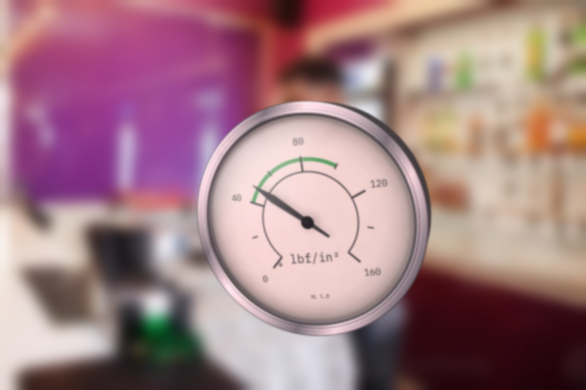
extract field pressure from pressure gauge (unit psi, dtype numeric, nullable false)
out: 50 psi
